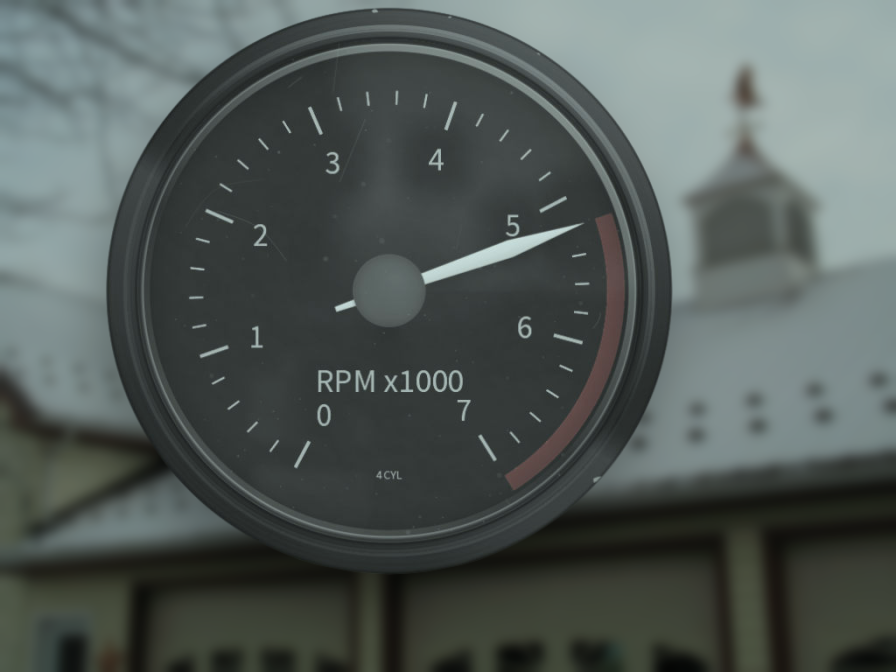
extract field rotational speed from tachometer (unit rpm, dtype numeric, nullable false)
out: 5200 rpm
